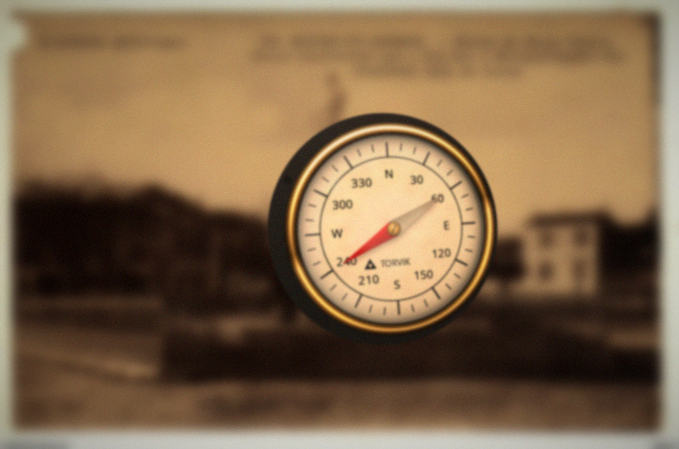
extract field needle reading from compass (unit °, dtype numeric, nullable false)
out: 240 °
